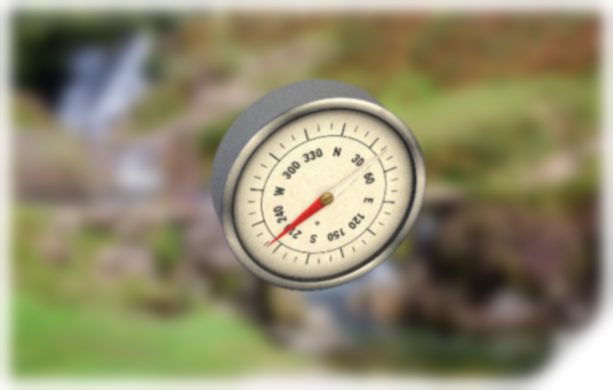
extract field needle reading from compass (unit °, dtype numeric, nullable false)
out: 220 °
